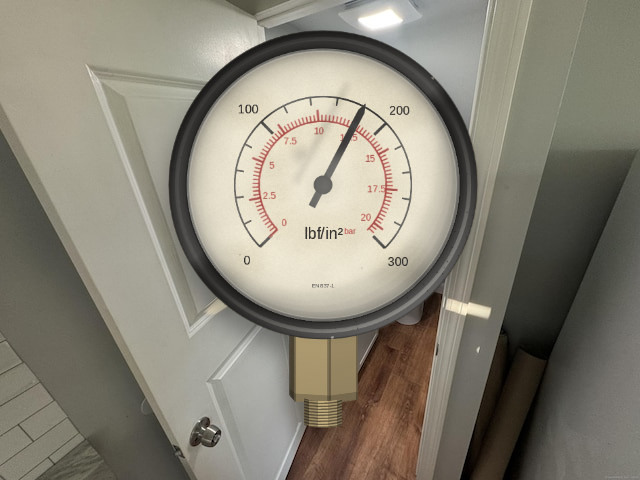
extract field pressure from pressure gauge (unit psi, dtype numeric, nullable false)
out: 180 psi
